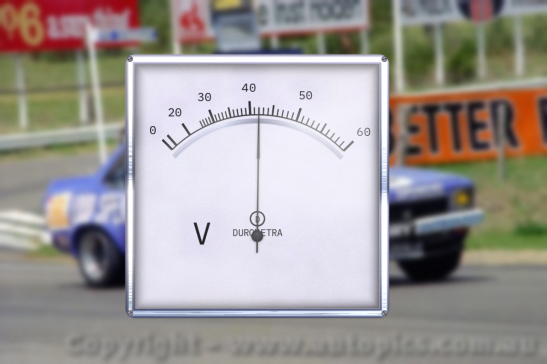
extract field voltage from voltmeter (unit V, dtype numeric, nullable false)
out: 42 V
